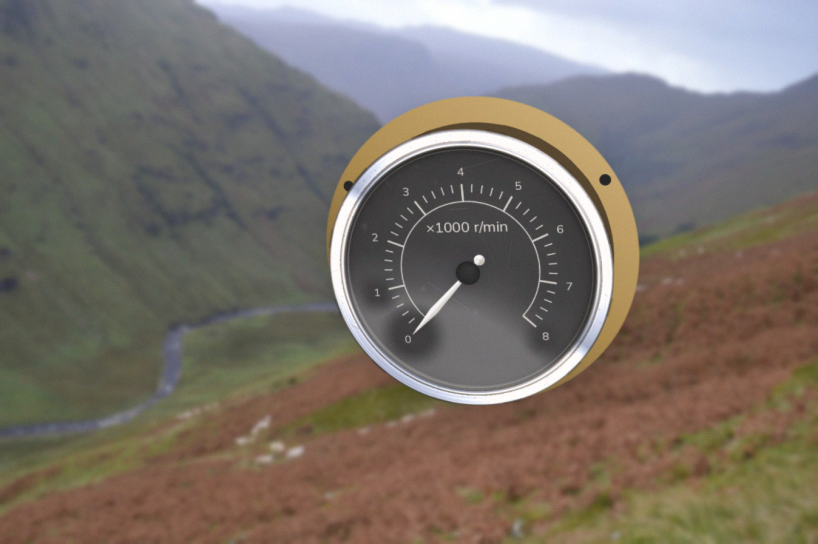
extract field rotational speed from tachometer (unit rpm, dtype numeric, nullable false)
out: 0 rpm
